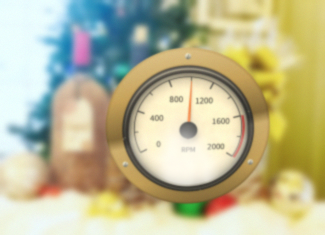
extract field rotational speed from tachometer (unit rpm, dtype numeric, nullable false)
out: 1000 rpm
